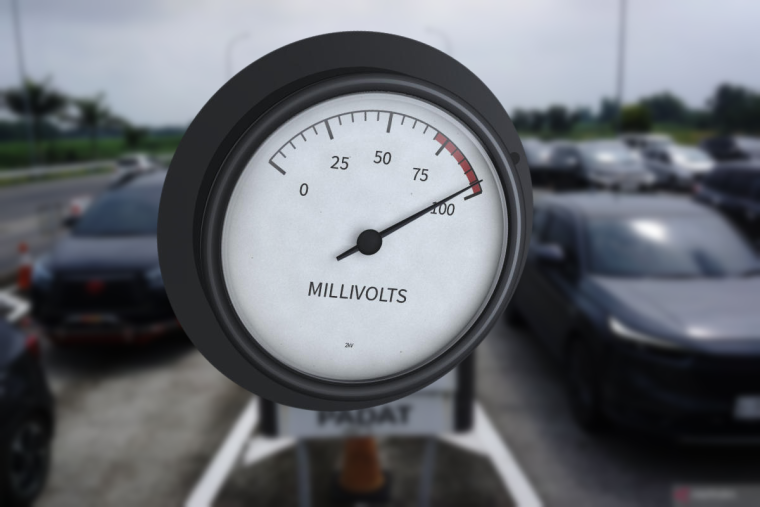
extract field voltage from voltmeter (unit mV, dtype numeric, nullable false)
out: 95 mV
